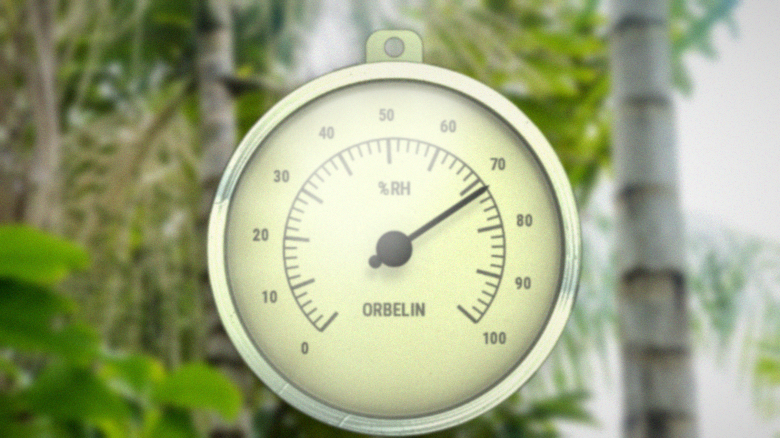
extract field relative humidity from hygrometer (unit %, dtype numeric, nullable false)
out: 72 %
